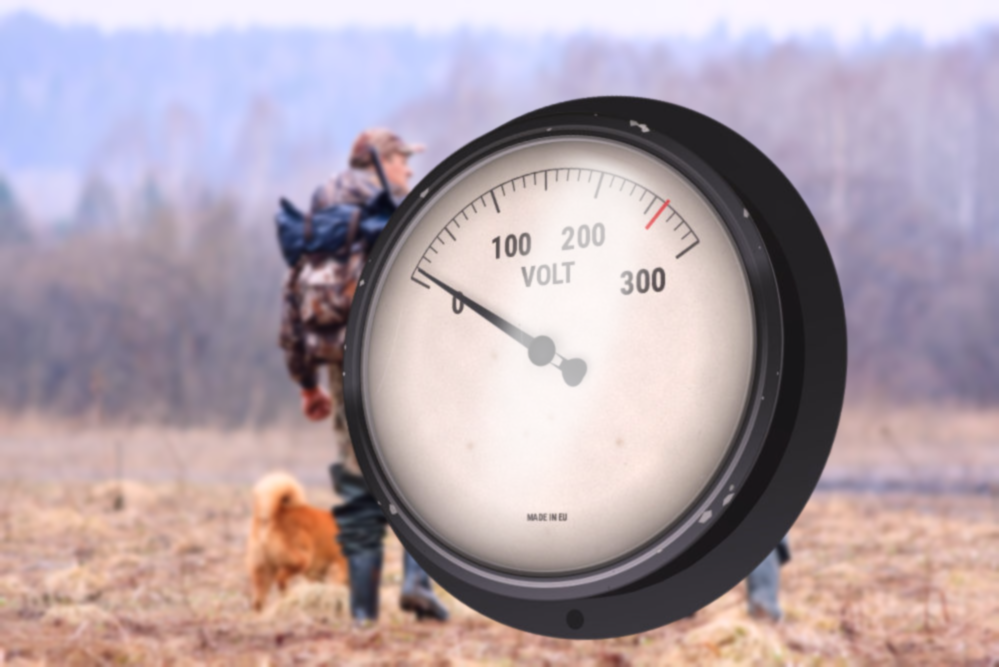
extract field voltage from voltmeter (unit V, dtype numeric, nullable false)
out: 10 V
